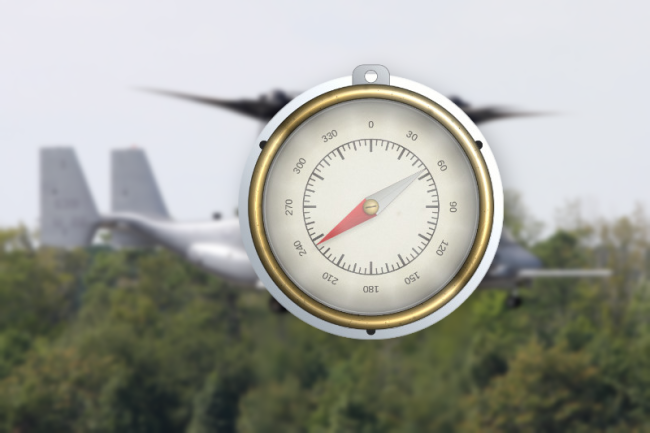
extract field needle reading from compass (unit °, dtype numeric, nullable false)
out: 235 °
